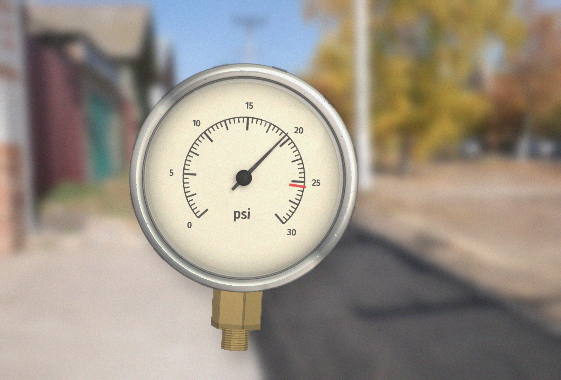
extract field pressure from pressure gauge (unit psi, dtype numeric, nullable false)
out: 19.5 psi
